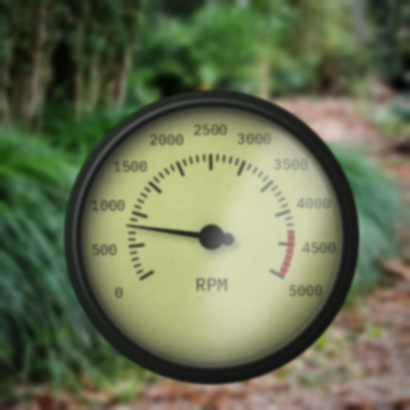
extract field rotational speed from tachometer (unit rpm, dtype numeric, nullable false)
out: 800 rpm
